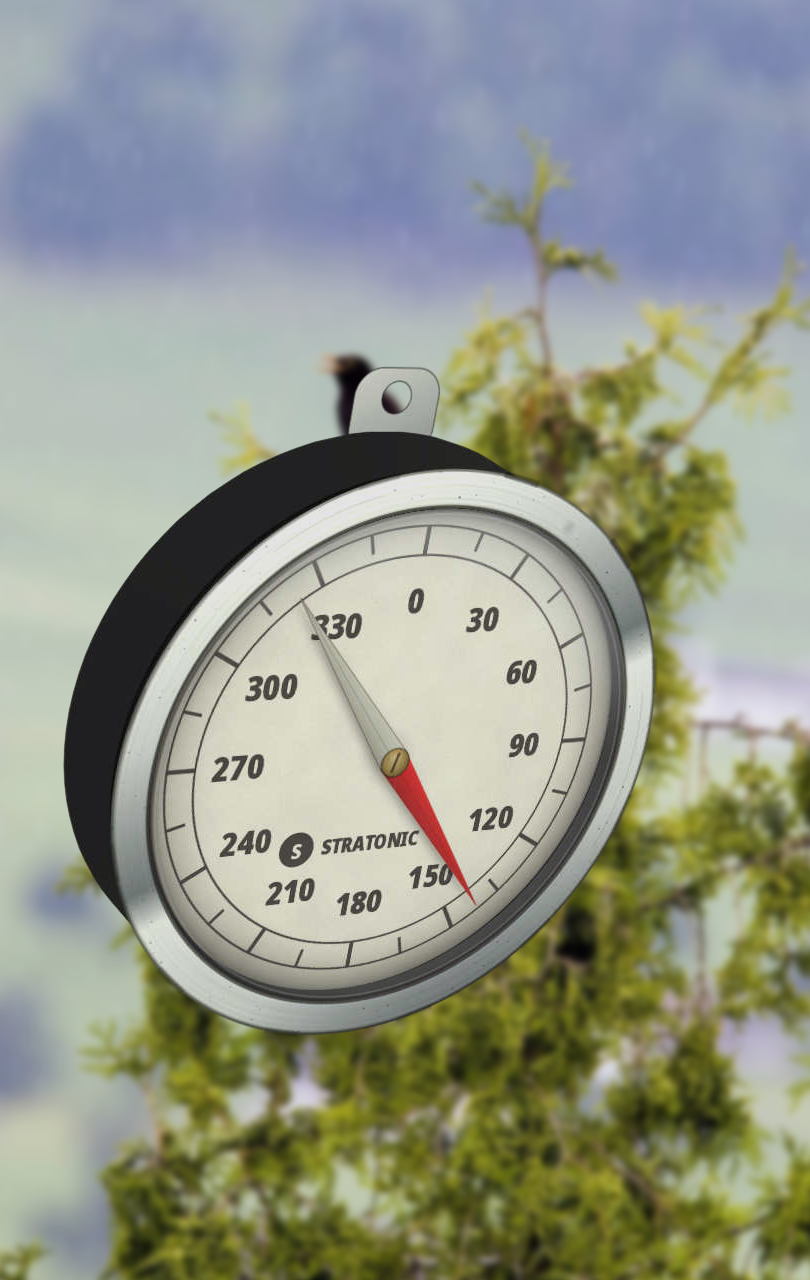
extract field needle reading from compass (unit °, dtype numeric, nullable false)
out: 142.5 °
